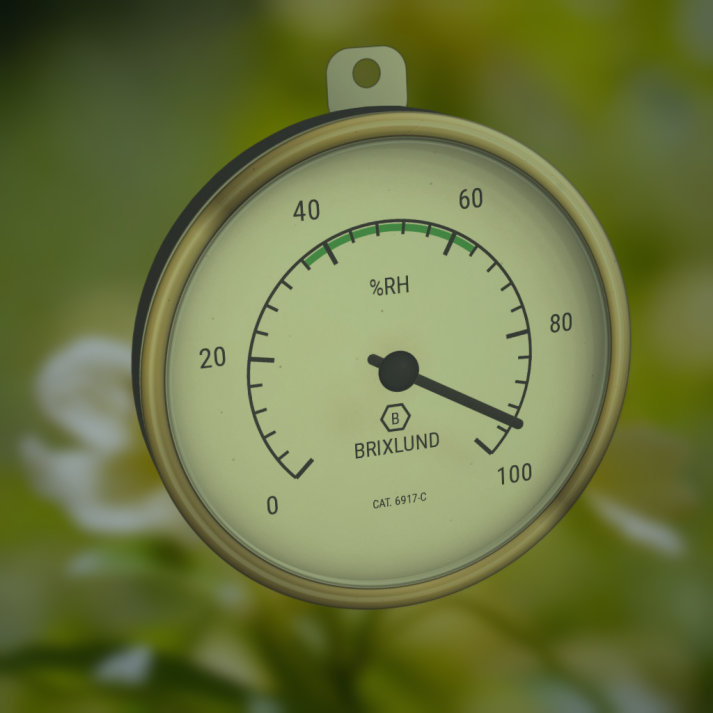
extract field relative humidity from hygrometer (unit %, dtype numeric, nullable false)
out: 94 %
